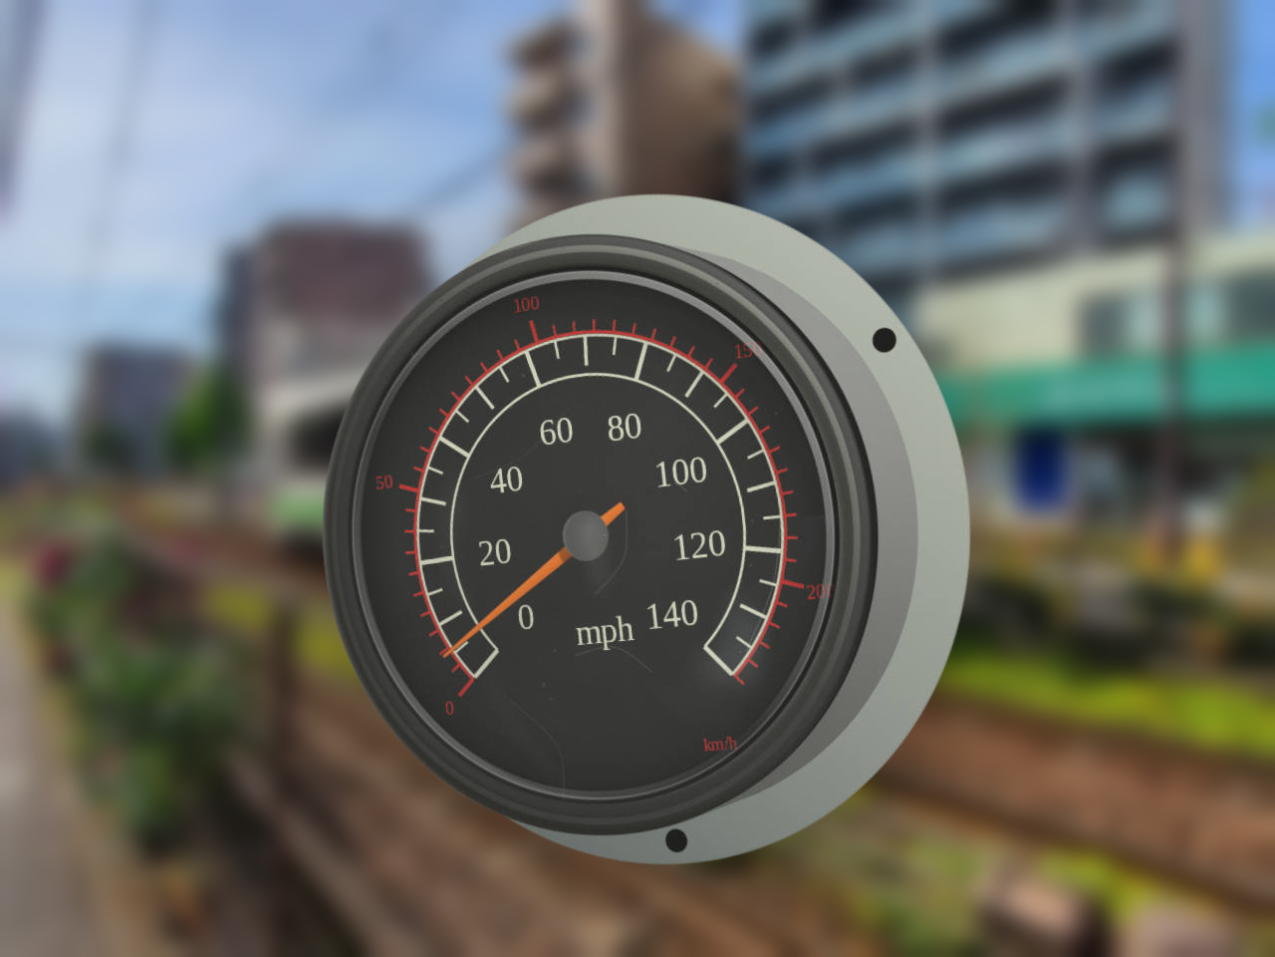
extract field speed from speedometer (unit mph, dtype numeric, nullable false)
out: 5 mph
